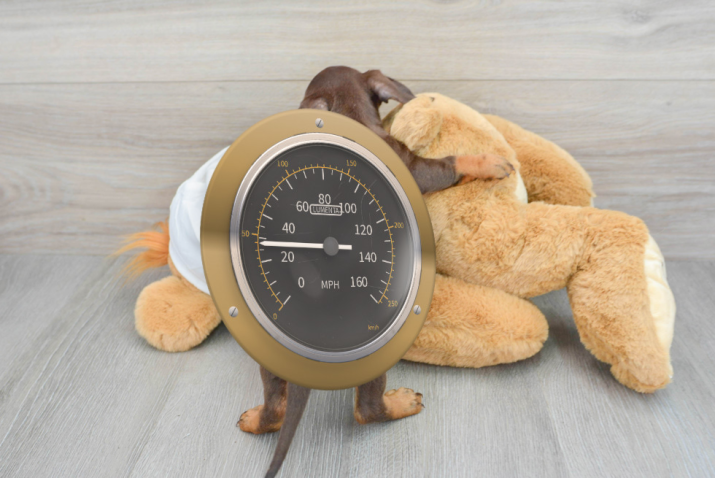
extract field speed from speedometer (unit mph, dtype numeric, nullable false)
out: 27.5 mph
